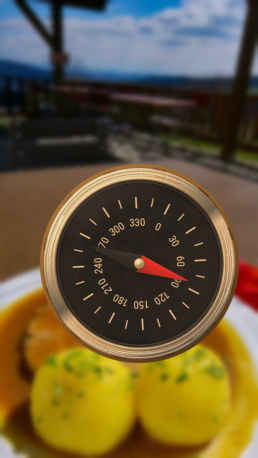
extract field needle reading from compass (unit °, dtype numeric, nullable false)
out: 82.5 °
